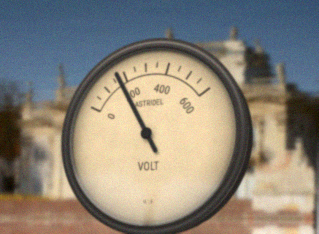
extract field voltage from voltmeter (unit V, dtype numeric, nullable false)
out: 175 V
